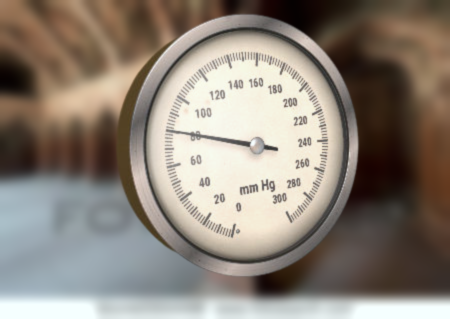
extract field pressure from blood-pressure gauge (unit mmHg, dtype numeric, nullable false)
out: 80 mmHg
